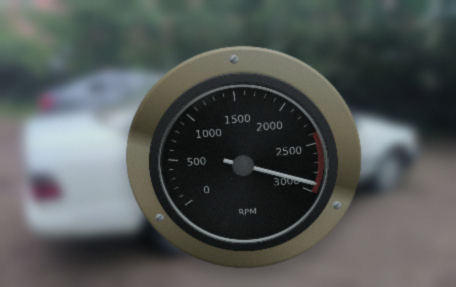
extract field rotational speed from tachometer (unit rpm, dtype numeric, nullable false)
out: 2900 rpm
